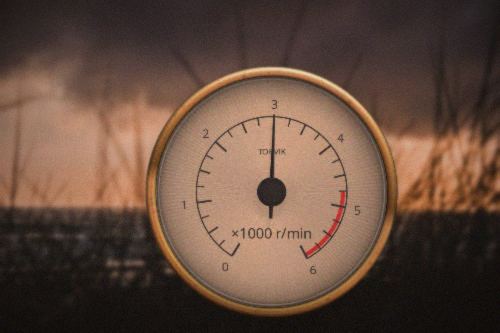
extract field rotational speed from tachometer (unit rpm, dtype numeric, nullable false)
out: 3000 rpm
